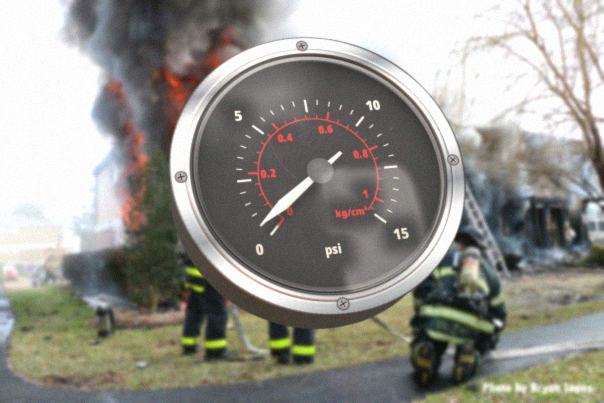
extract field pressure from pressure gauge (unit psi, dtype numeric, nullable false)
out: 0.5 psi
